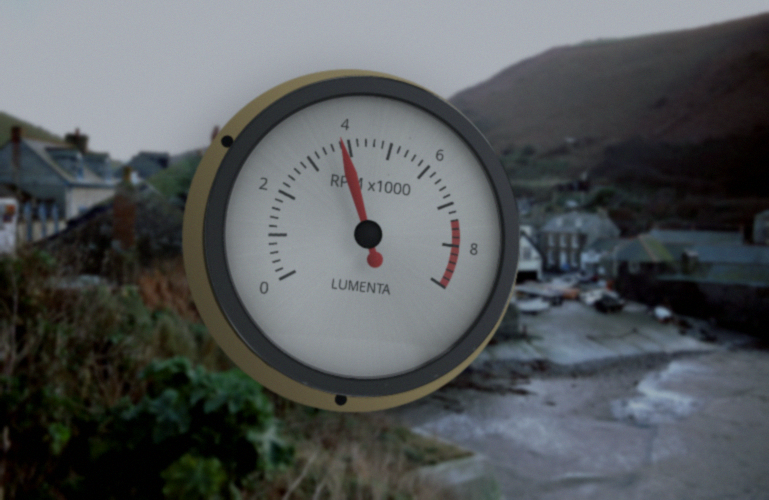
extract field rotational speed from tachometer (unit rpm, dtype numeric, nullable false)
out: 3800 rpm
